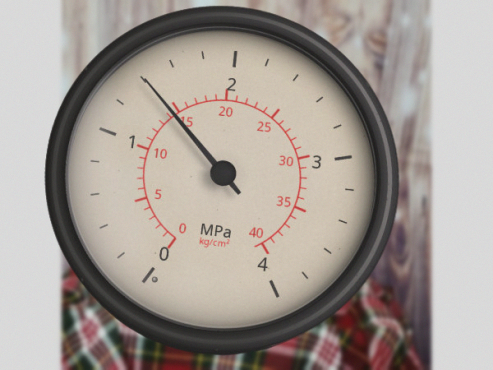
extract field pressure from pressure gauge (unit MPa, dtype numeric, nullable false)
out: 1.4 MPa
